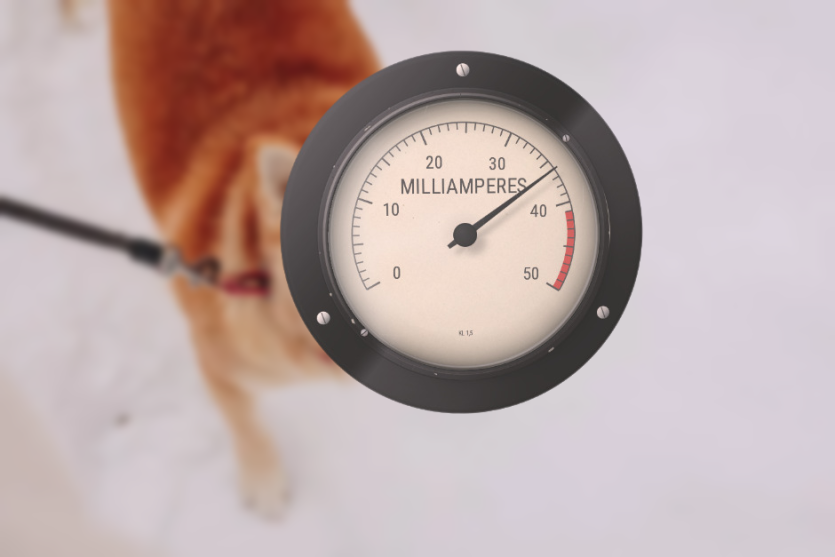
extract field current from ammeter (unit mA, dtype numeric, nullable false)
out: 36 mA
